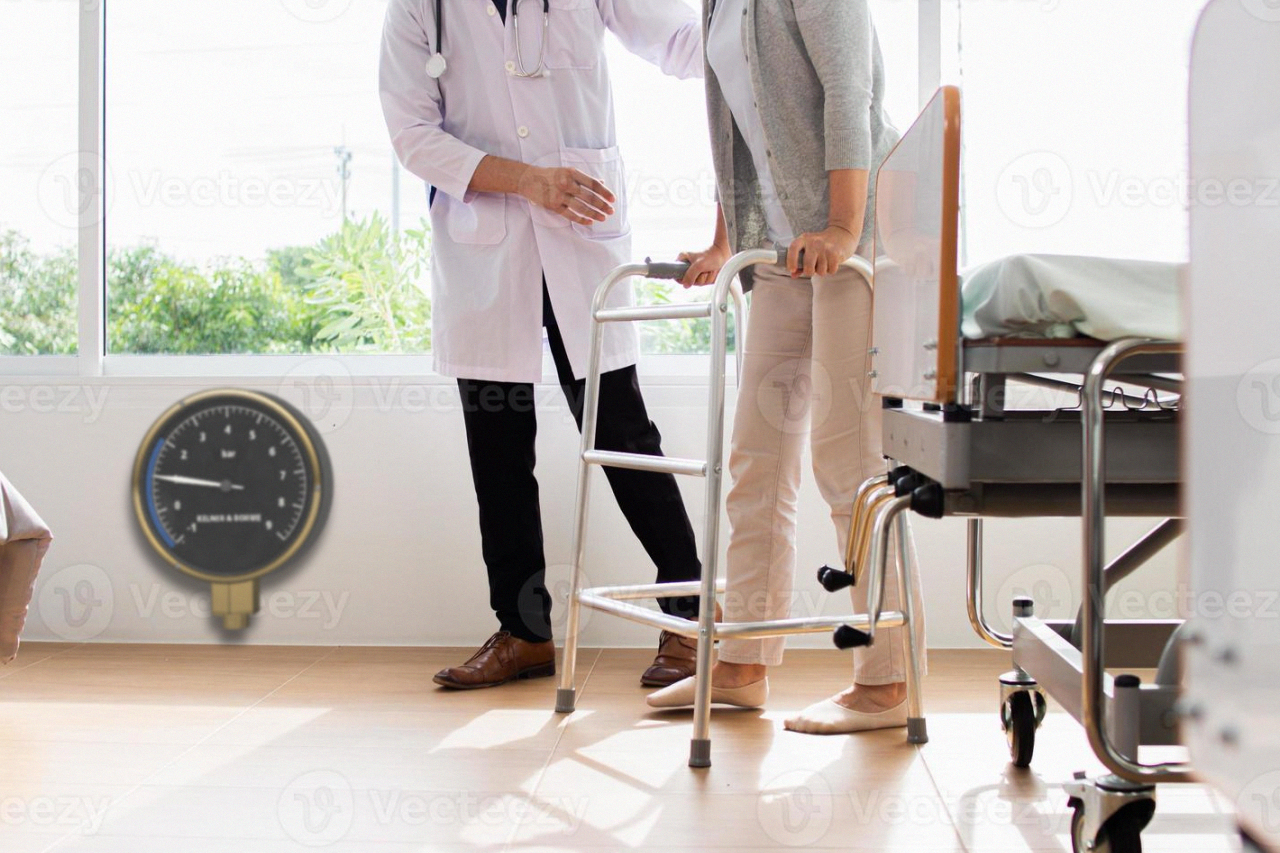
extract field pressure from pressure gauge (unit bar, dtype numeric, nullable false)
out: 1 bar
